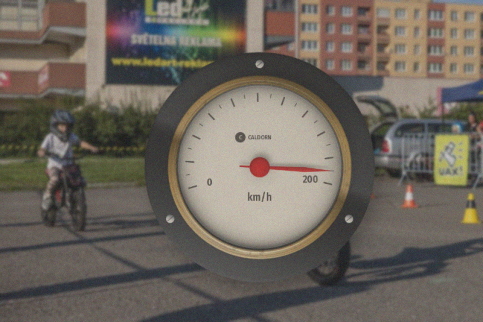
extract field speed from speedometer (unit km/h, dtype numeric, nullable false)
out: 190 km/h
